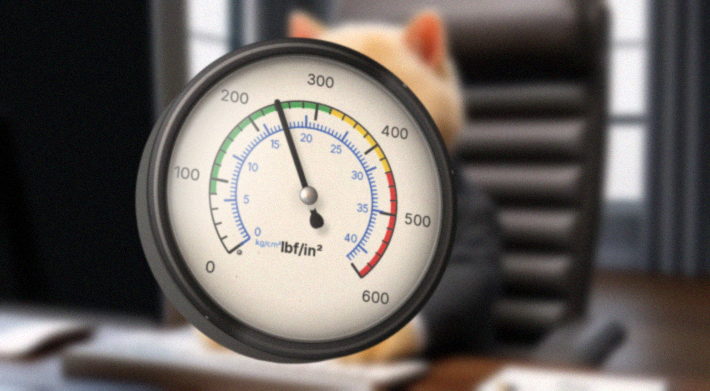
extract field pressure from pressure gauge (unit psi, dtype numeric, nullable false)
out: 240 psi
